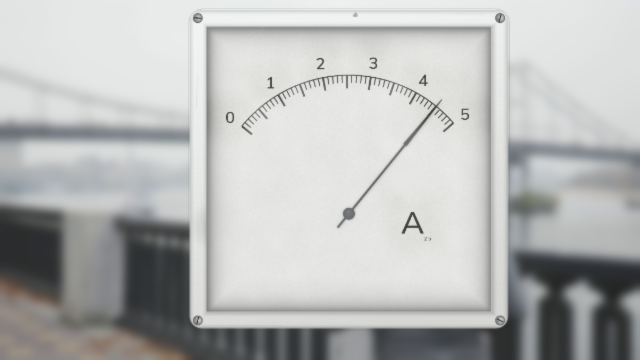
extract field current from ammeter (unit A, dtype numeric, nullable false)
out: 4.5 A
